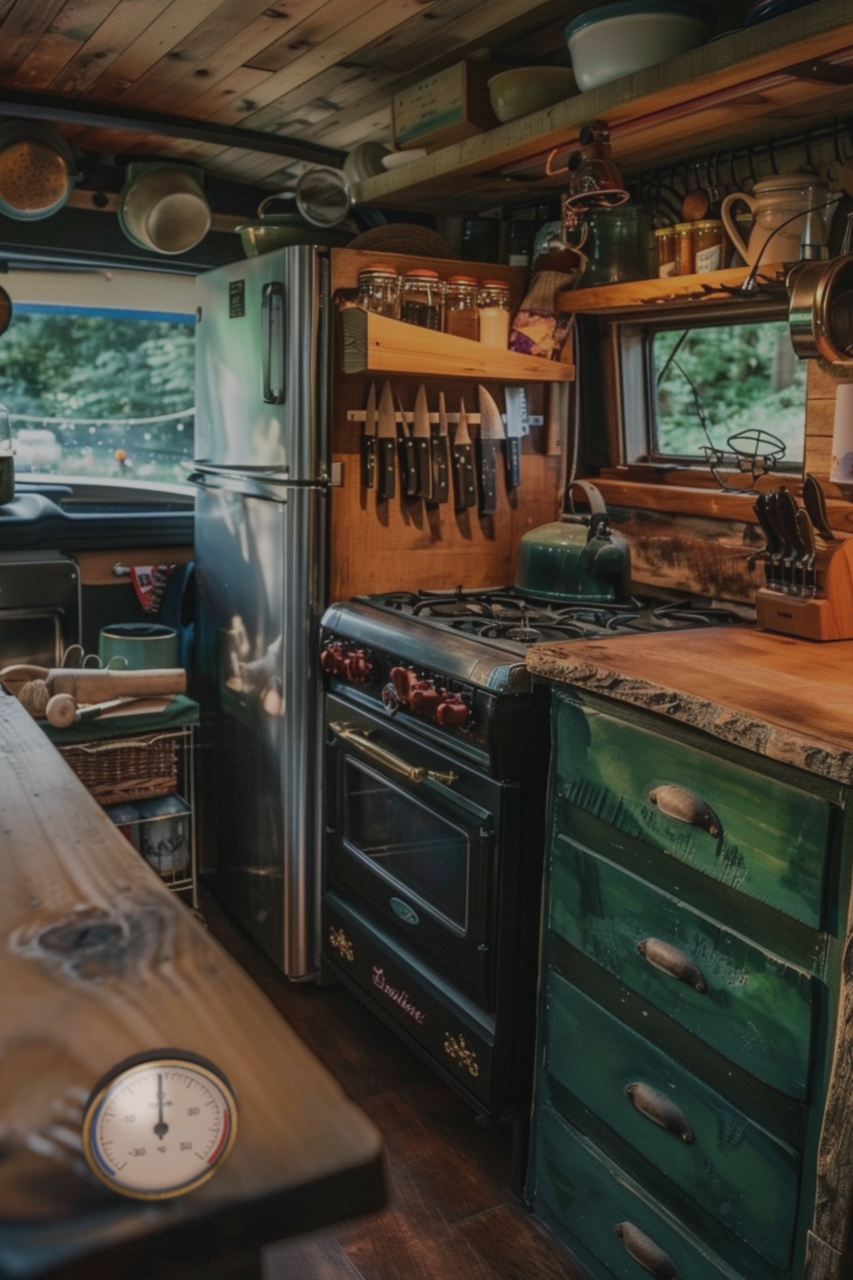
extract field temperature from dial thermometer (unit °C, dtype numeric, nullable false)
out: 10 °C
